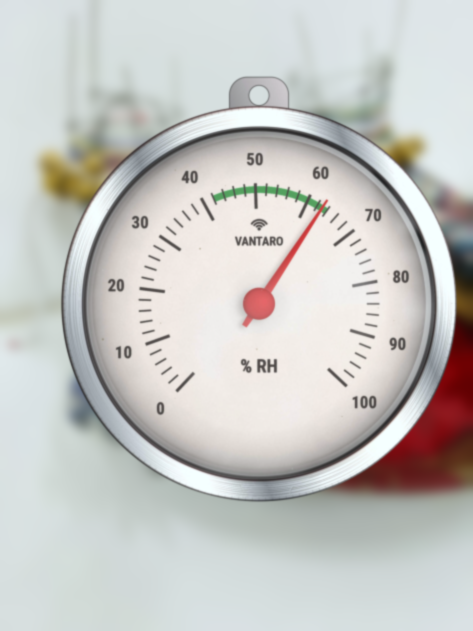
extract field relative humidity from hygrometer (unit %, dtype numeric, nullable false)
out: 63 %
